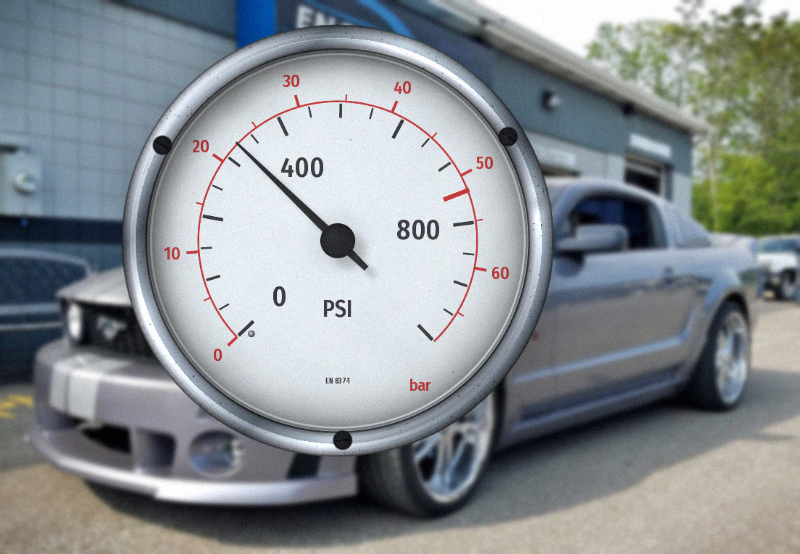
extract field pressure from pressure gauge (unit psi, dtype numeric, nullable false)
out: 325 psi
